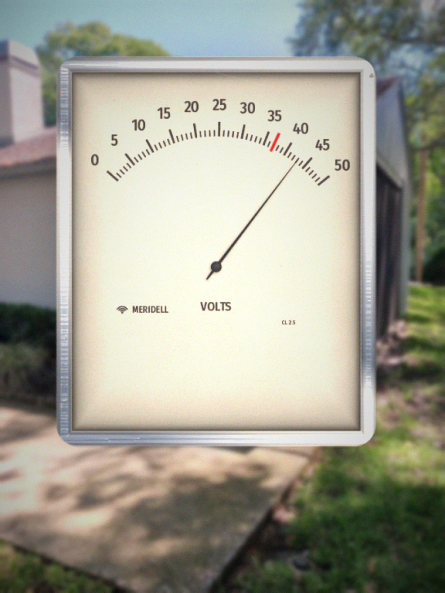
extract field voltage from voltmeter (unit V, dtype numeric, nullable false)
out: 43 V
